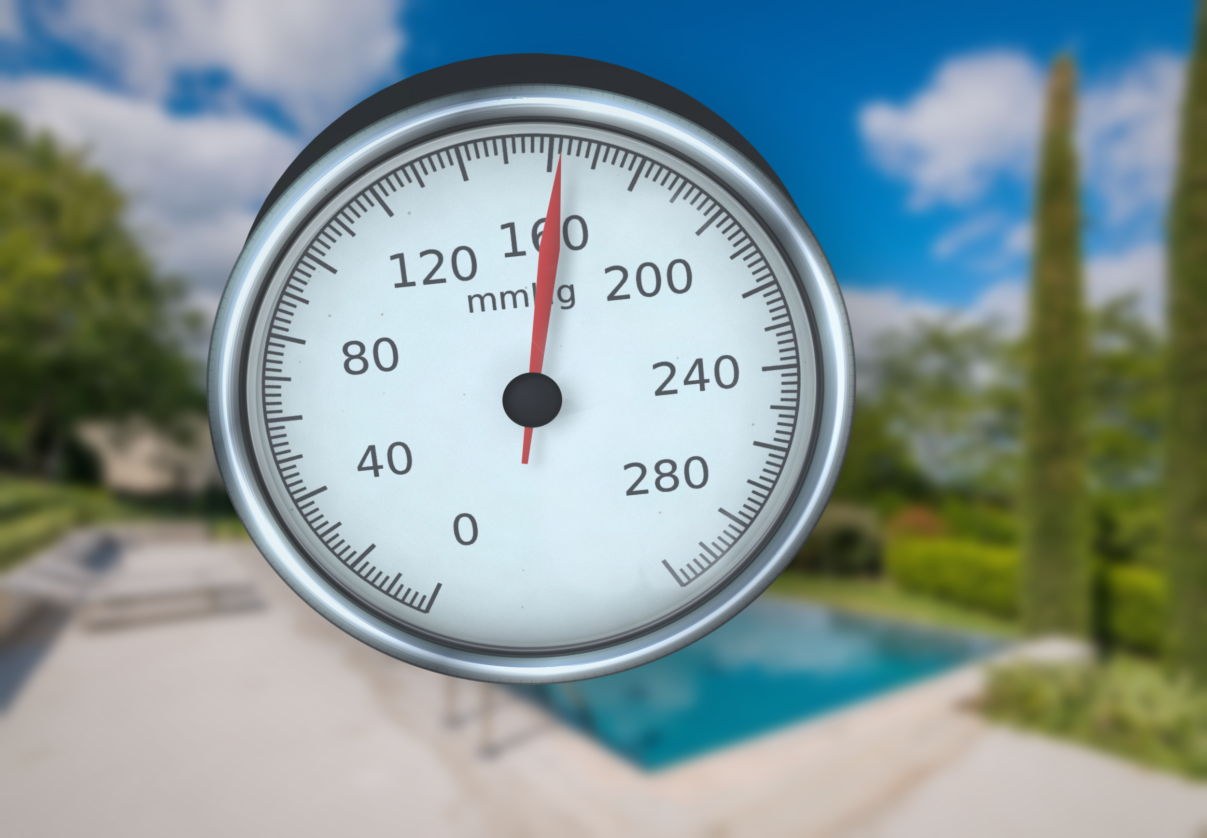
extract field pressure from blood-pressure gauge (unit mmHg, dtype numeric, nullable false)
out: 162 mmHg
